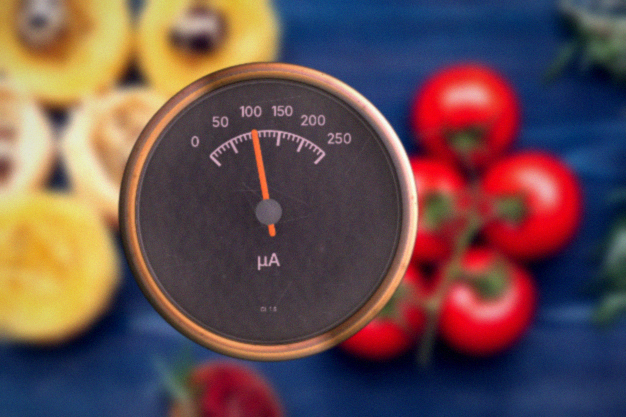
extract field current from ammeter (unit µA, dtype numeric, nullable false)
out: 100 µA
